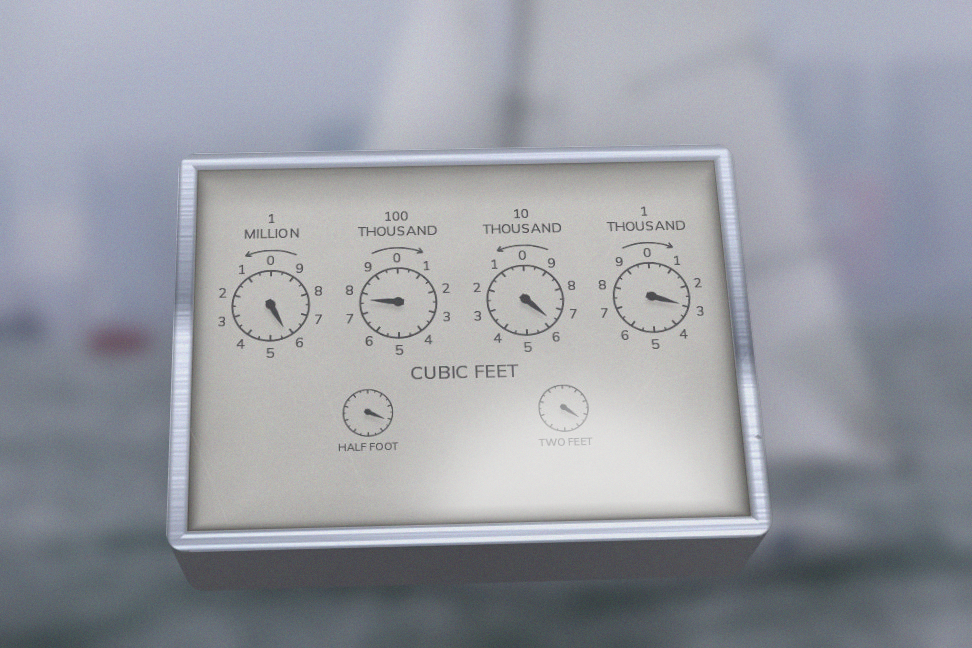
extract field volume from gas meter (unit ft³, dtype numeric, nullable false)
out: 576300 ft³
